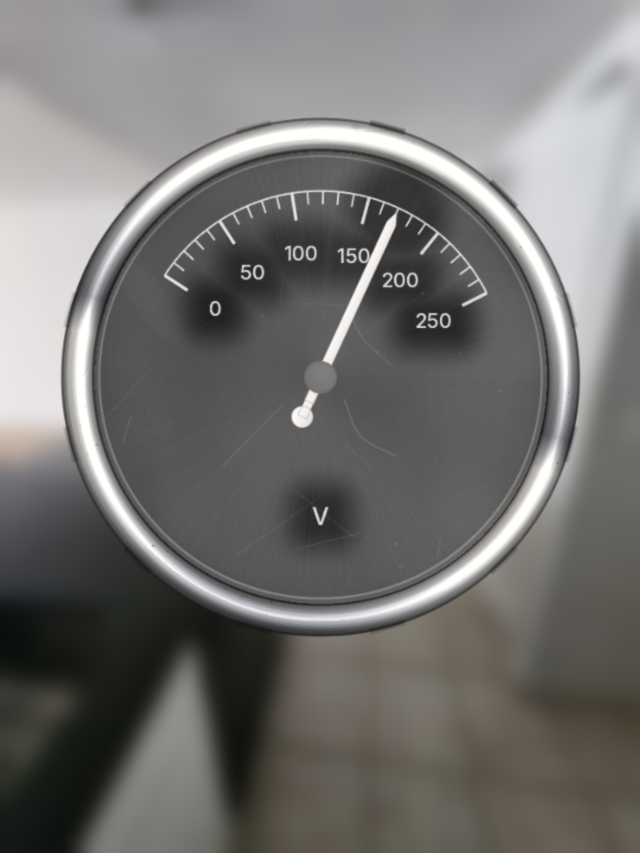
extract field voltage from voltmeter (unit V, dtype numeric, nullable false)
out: 170 V
